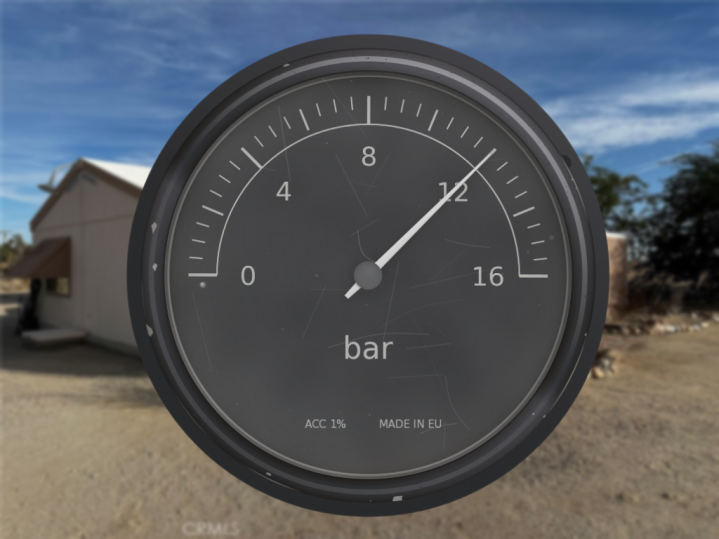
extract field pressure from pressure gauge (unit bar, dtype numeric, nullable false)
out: 12 bar
